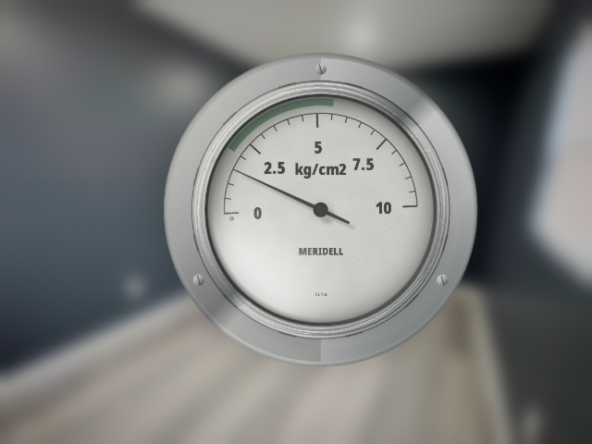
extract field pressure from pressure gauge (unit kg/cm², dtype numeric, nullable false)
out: 1.5 kg/cm²
